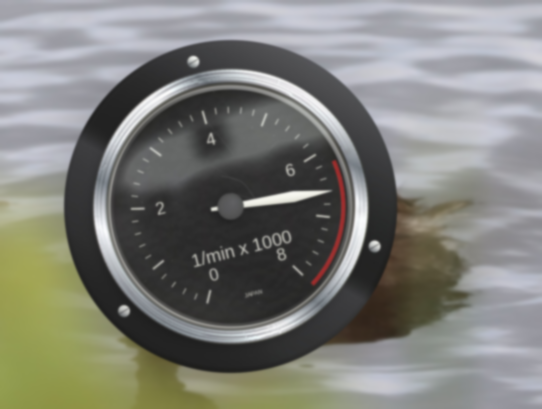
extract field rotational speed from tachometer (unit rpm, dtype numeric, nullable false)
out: 6600 rpm
